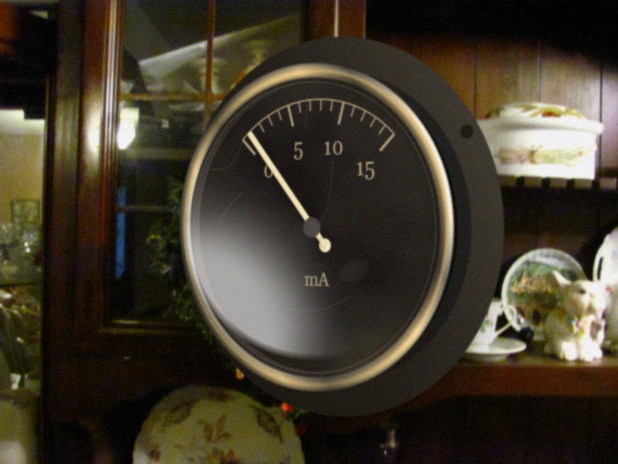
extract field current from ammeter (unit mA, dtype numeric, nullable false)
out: 1 mA
